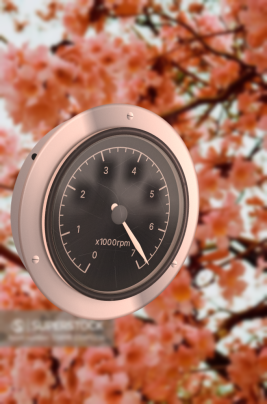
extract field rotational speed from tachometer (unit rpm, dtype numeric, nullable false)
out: 6800 rpm
